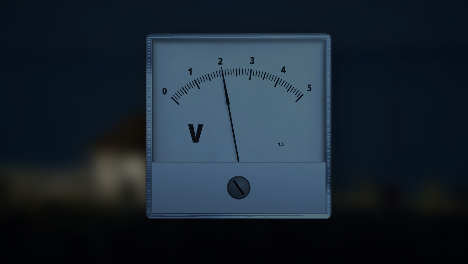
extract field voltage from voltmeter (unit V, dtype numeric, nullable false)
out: 2 V
